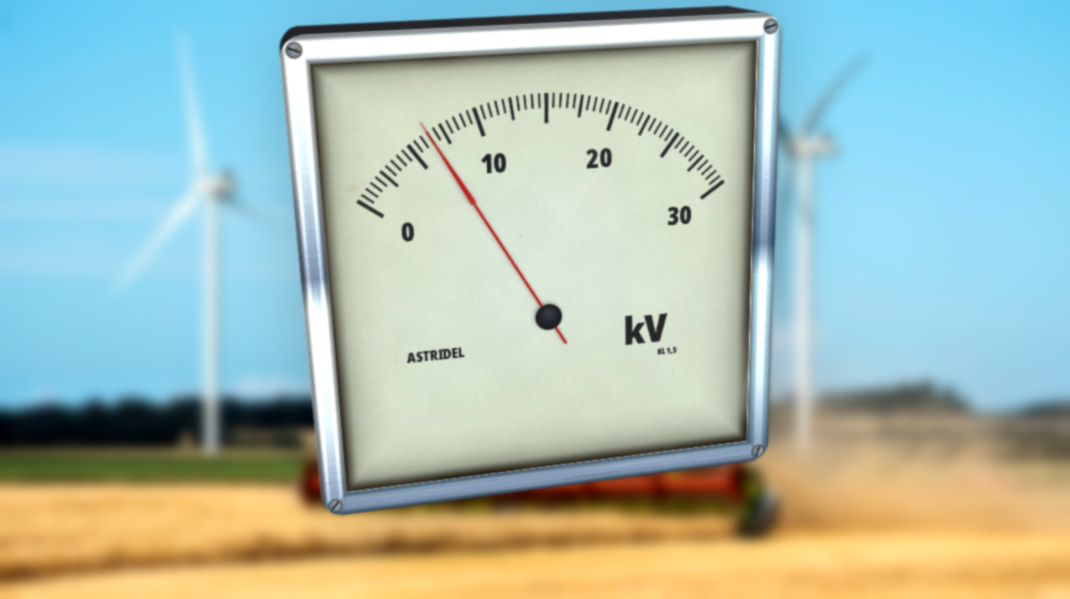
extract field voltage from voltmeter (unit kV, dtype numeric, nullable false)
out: 6.5 kV
